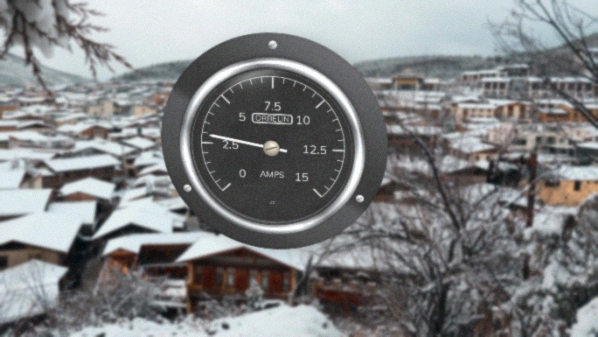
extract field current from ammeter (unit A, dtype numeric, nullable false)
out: 3 A
